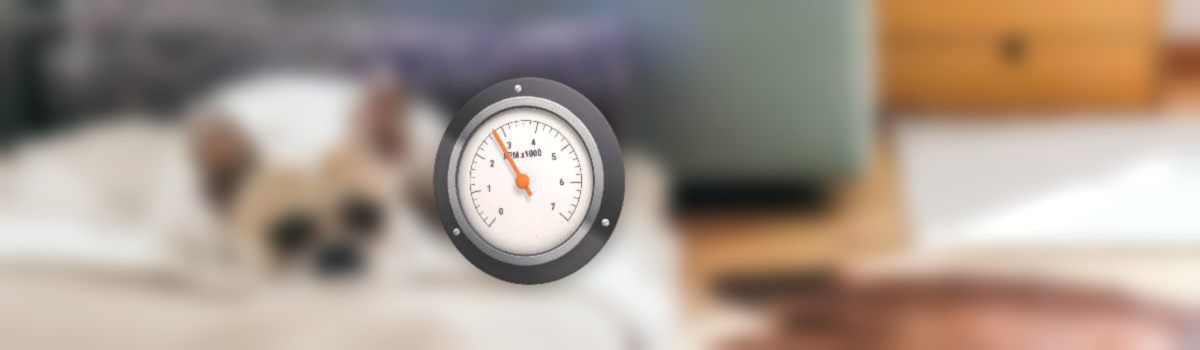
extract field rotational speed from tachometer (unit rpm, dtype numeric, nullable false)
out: 2800 rpm
